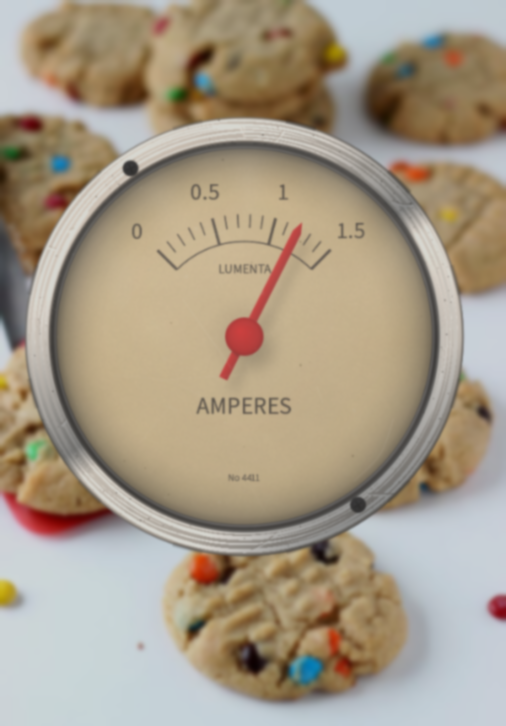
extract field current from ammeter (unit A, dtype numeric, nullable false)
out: 1.2 A
